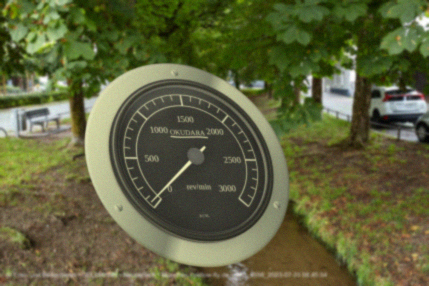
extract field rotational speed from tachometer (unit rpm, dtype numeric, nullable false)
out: 50 rpm
